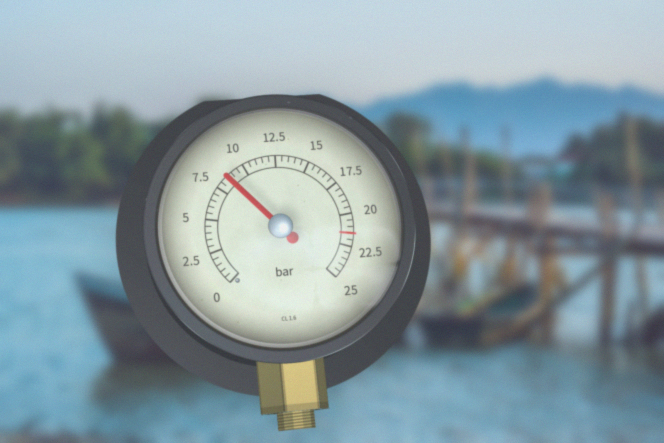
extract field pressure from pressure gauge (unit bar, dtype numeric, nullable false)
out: 8.5 bar
